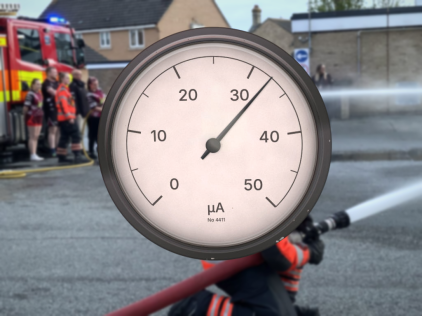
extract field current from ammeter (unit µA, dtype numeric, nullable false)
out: 32.5 µA
